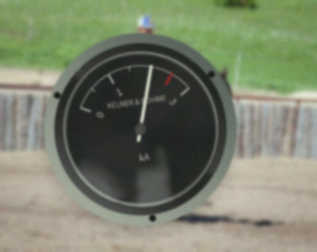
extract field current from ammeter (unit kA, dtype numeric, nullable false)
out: 2 kA
